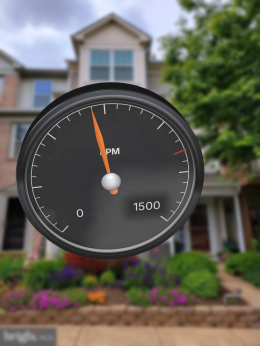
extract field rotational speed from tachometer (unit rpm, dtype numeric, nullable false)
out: 700 rpm
